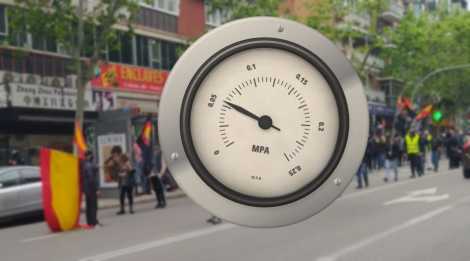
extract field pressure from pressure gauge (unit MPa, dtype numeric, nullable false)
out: 0.055 MPa
